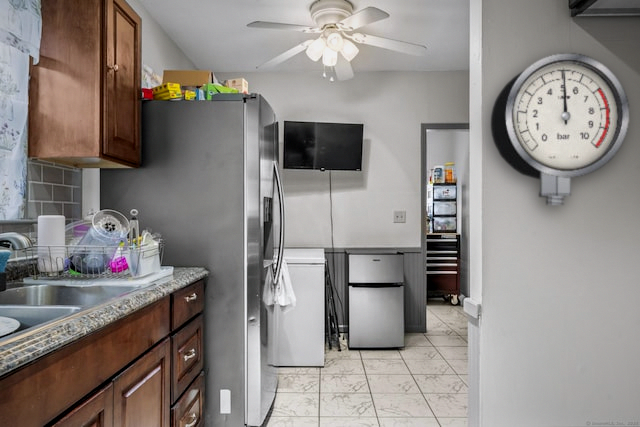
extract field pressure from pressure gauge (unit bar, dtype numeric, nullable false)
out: 5 bar
